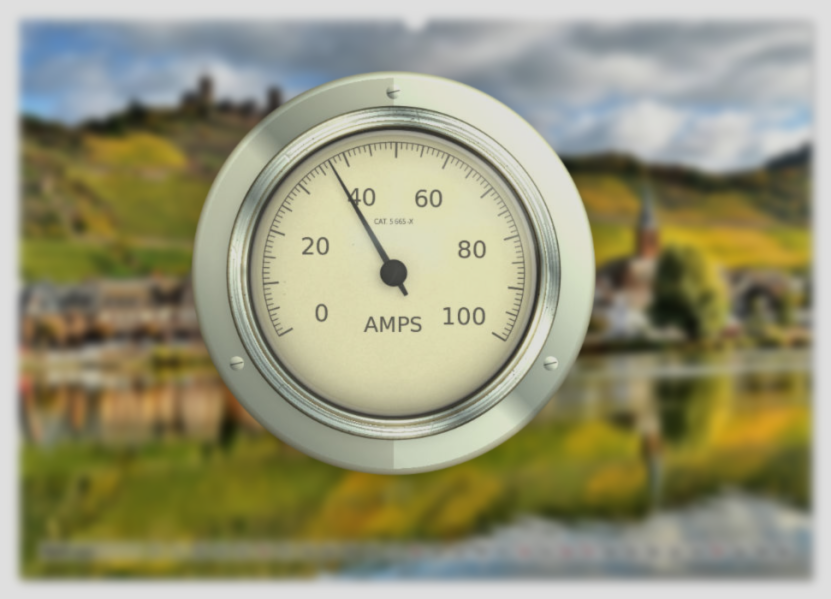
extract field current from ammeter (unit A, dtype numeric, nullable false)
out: 37 A
